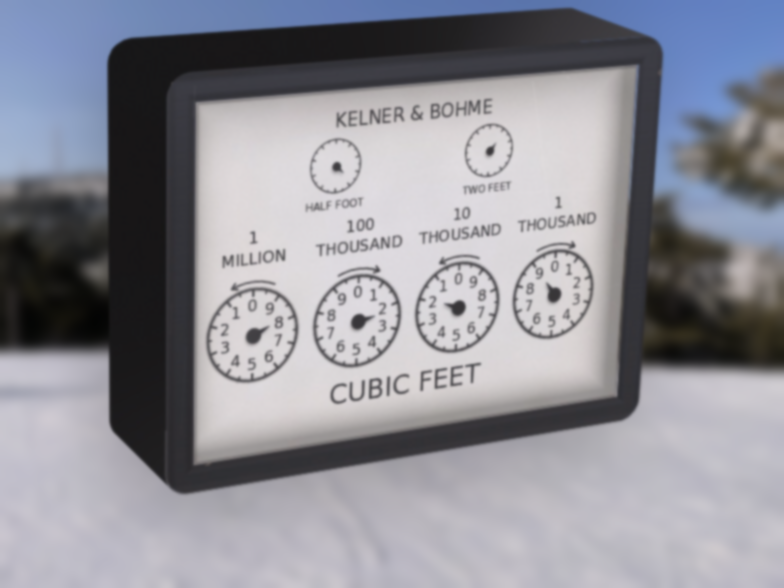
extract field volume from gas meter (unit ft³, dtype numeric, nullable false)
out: 821900 ft³
